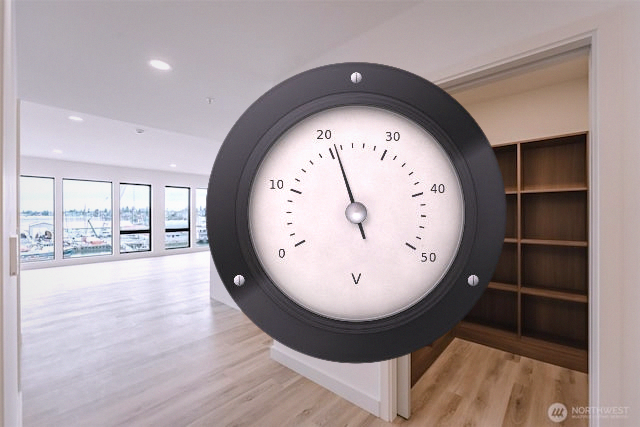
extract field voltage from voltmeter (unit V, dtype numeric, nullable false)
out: 21 V
